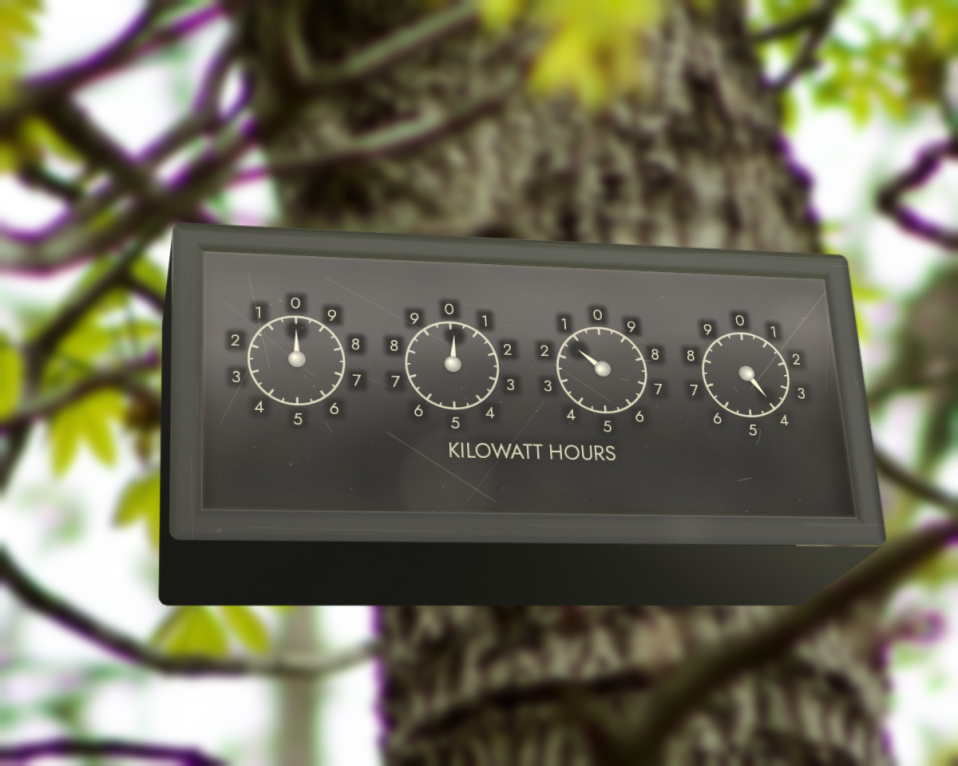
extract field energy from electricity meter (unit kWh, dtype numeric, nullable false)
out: 14 kWh
